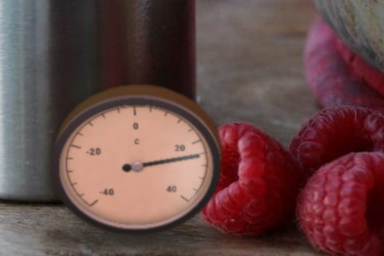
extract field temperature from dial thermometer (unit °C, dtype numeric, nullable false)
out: 24 °C
